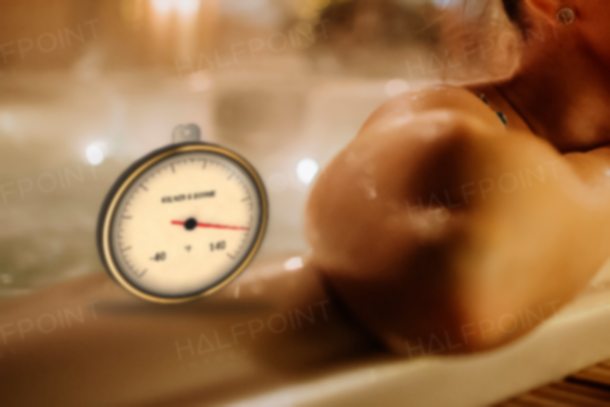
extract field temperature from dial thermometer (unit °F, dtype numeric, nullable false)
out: 120 °F
